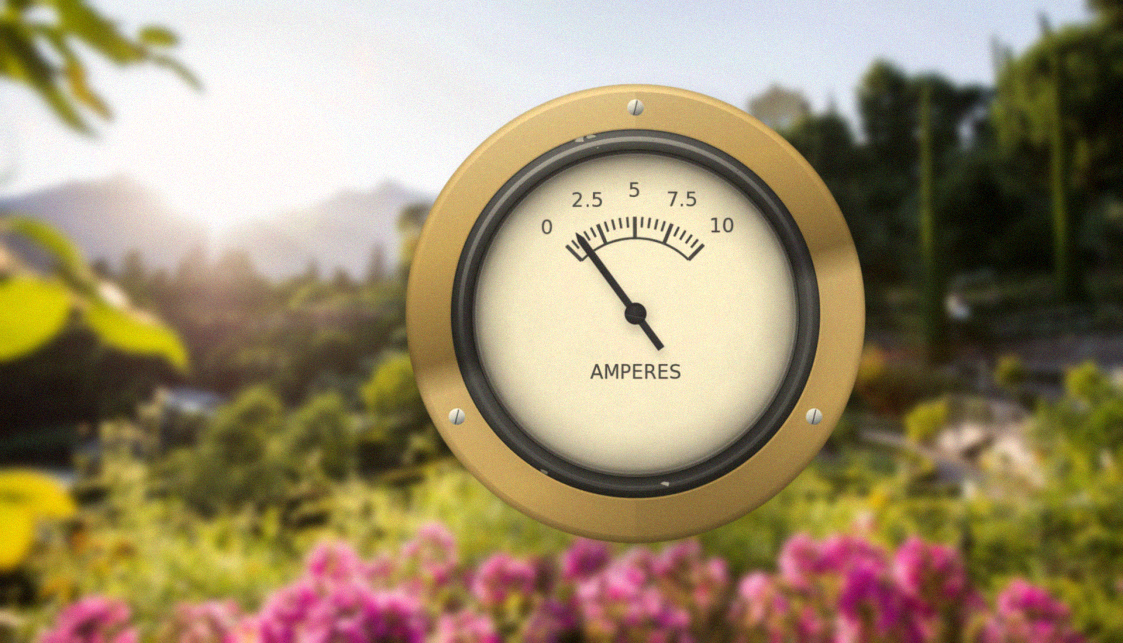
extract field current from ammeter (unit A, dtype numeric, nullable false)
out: 1 A
